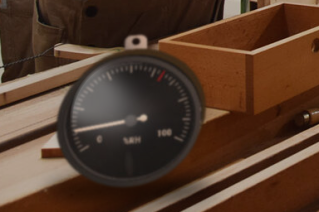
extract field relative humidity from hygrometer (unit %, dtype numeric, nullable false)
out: 10 %
